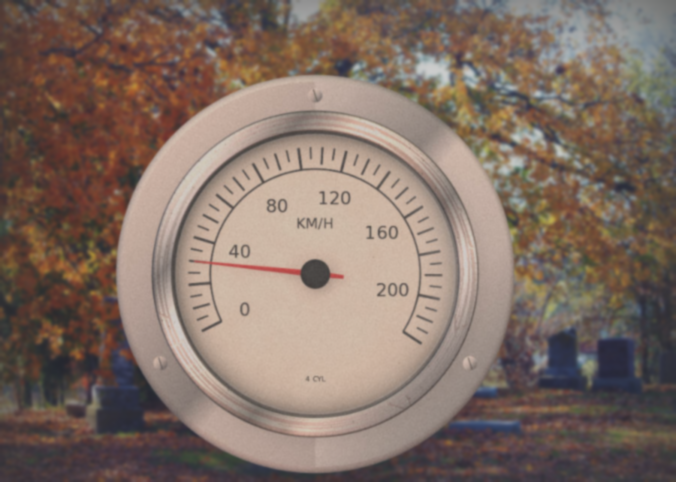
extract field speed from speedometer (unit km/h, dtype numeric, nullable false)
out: 30 km/h
